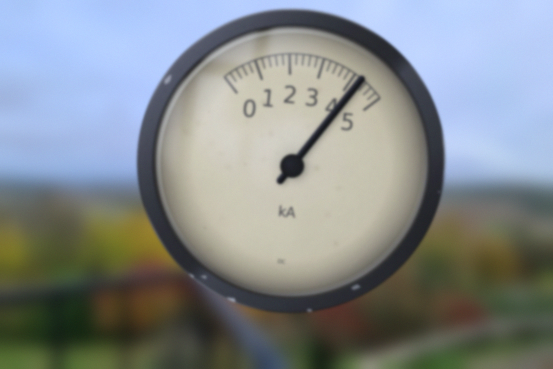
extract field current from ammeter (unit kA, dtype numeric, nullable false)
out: 4.2 kA
